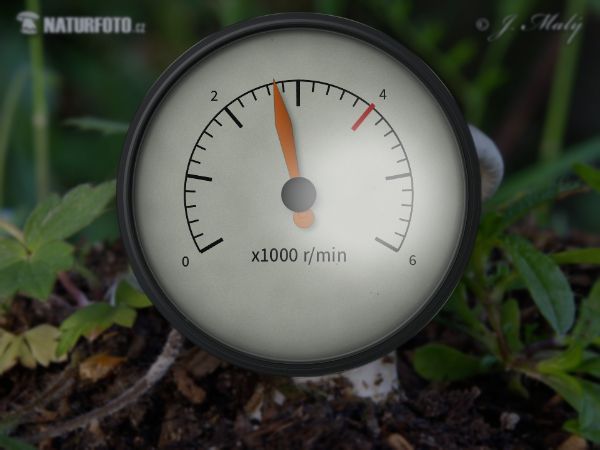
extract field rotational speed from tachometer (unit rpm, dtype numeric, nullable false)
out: 2700 rpm
